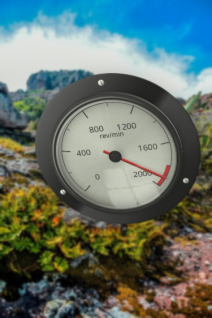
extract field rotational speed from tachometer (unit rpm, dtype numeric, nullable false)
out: 1900 rpm
